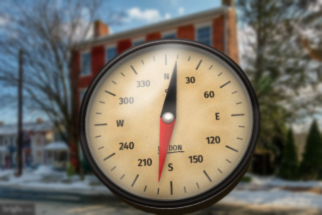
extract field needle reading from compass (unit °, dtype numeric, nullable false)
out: 190 °
